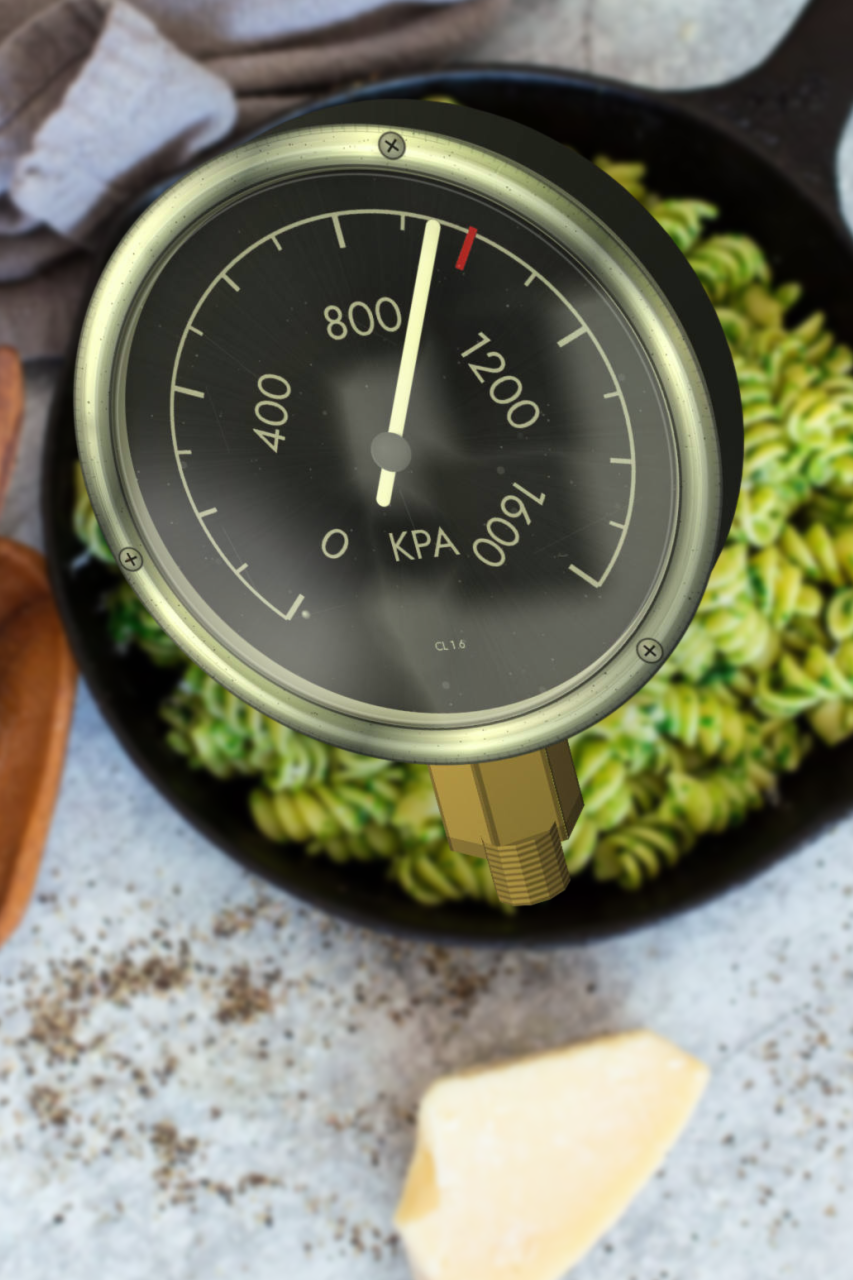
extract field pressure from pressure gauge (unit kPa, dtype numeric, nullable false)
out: 950 kPa
